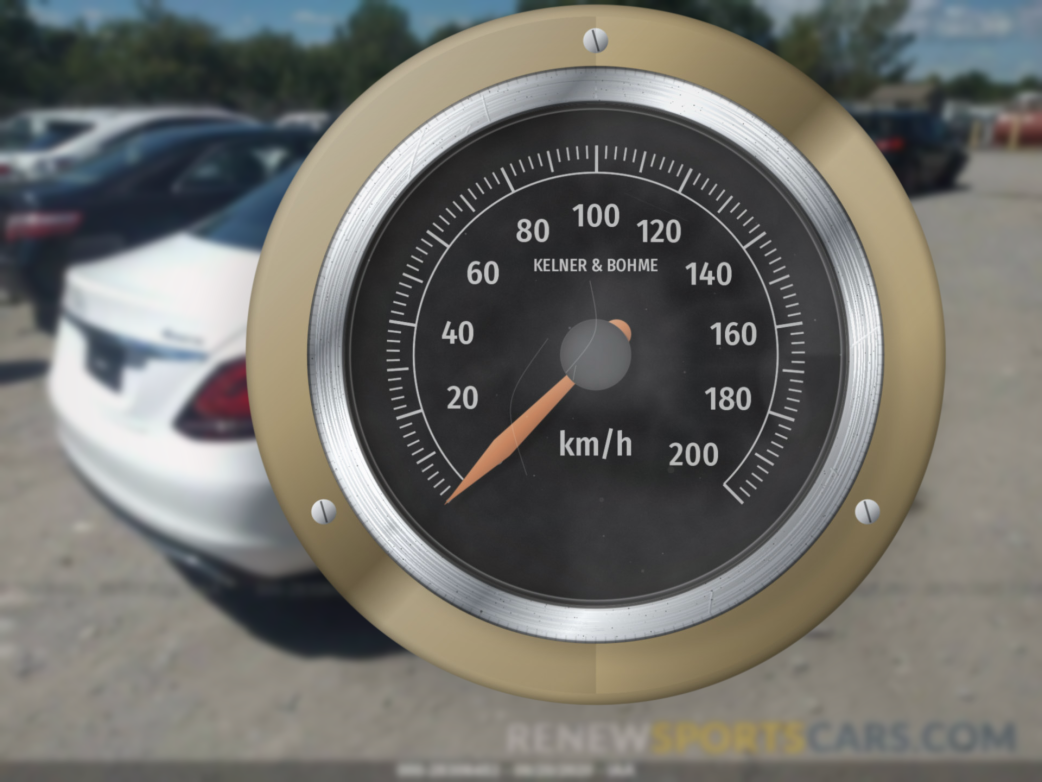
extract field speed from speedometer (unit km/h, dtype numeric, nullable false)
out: 0 km/h
